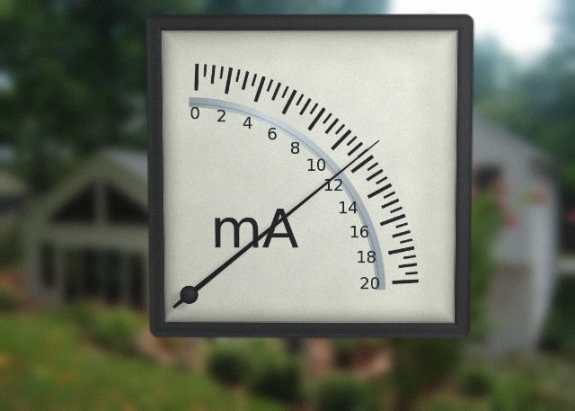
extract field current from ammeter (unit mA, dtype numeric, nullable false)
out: 11.5 mA
